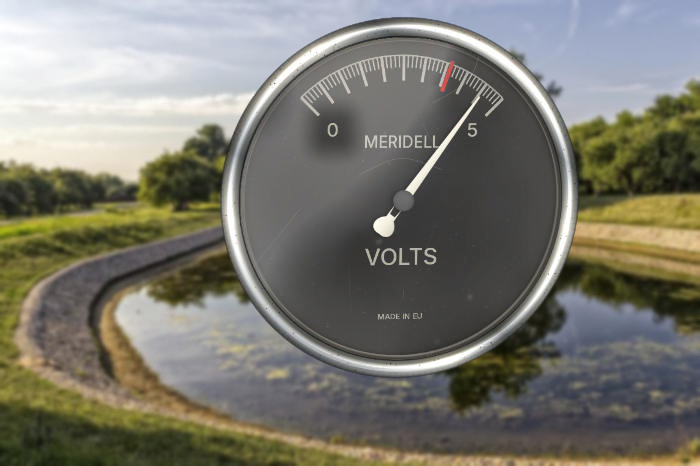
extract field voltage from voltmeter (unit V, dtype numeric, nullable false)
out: 4.5 V
